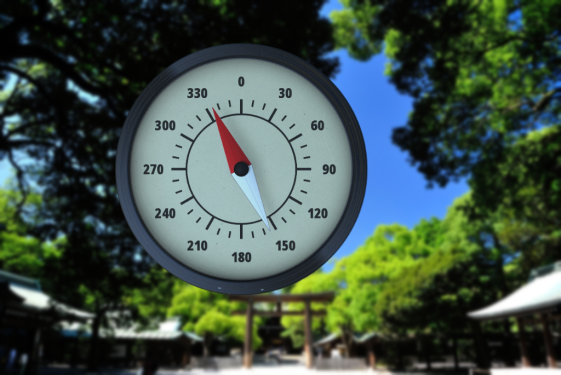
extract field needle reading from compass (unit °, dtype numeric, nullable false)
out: 335 °
